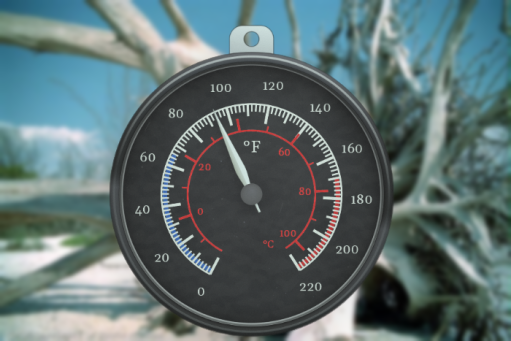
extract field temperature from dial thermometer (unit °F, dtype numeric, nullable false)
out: 94 °F
